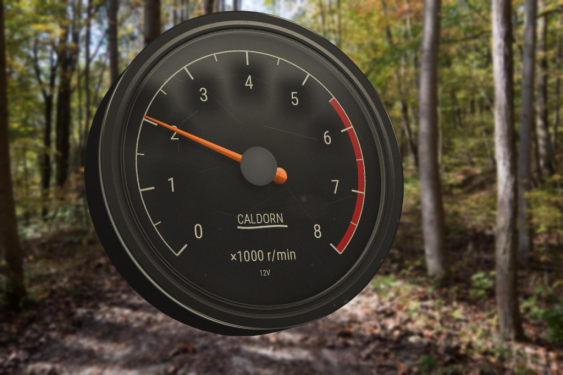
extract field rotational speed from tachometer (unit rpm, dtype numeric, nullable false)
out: 2000 rpm
